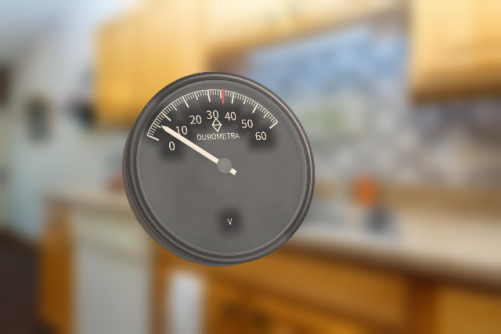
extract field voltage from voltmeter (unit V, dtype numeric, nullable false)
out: 5 V
